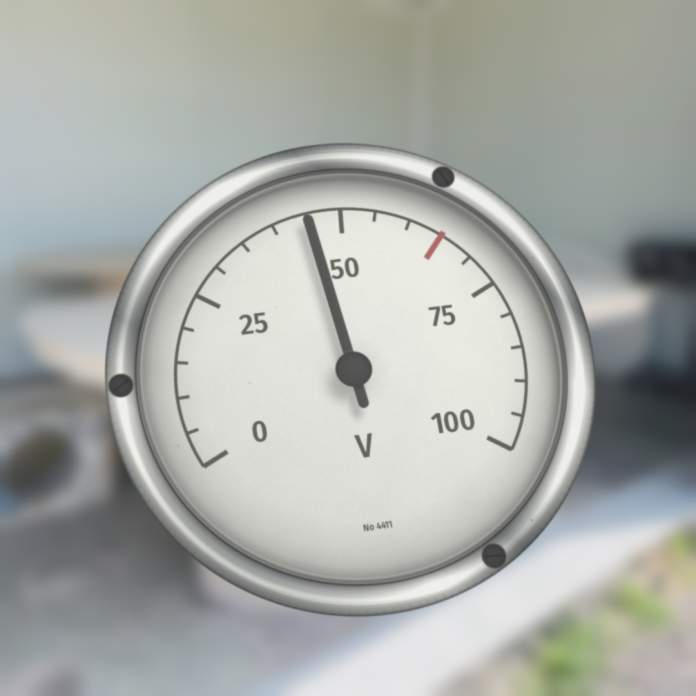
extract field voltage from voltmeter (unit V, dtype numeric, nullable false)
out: 45 V
